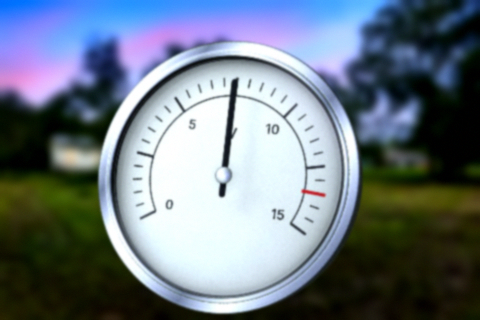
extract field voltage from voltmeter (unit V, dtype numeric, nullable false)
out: 7.5 V
